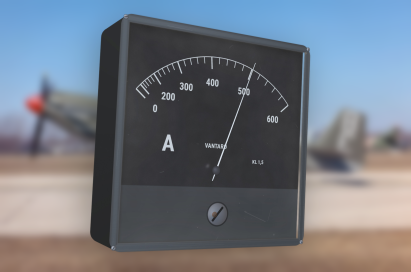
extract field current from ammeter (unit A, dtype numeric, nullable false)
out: 500 A
